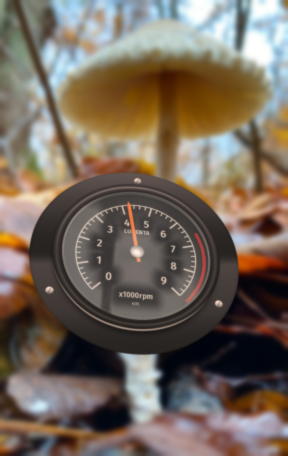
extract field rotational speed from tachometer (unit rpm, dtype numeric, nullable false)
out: 4200 rpm
